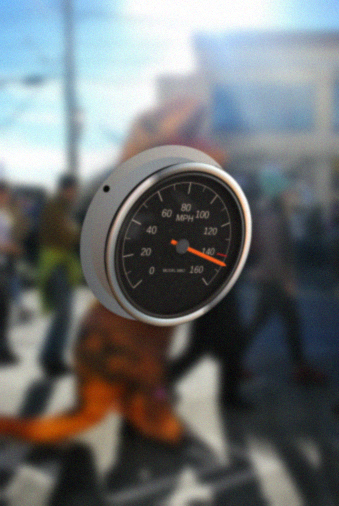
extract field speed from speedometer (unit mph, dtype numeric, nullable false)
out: 145 mph
